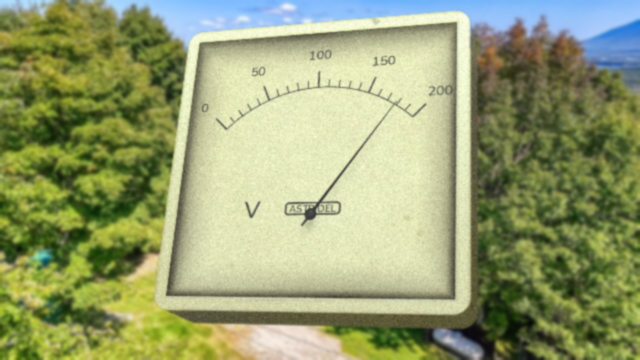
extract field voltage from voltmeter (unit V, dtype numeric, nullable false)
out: 180 V
